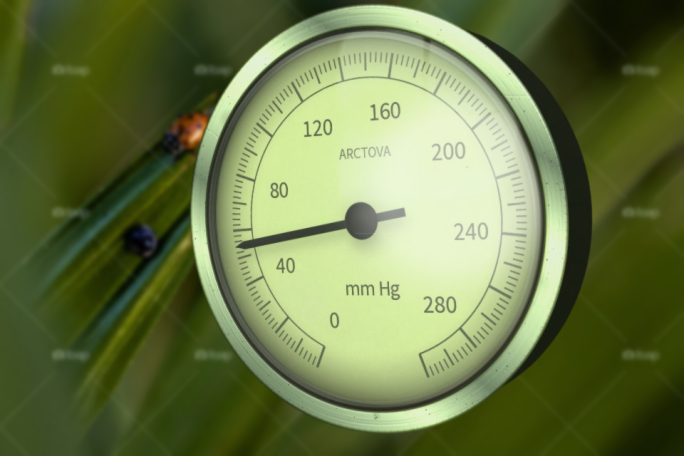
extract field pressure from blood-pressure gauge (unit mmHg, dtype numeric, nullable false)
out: 54 mmHg
